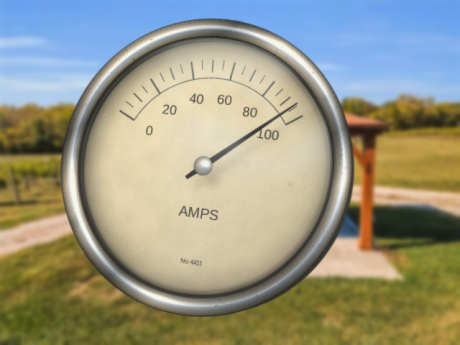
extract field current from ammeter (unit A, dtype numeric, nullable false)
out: 95 A
